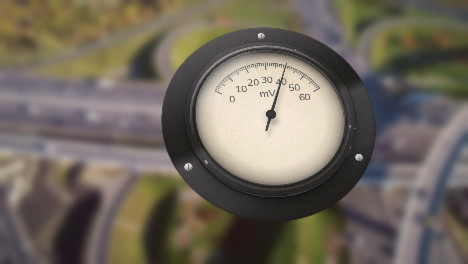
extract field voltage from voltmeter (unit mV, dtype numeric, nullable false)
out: 40 mV
